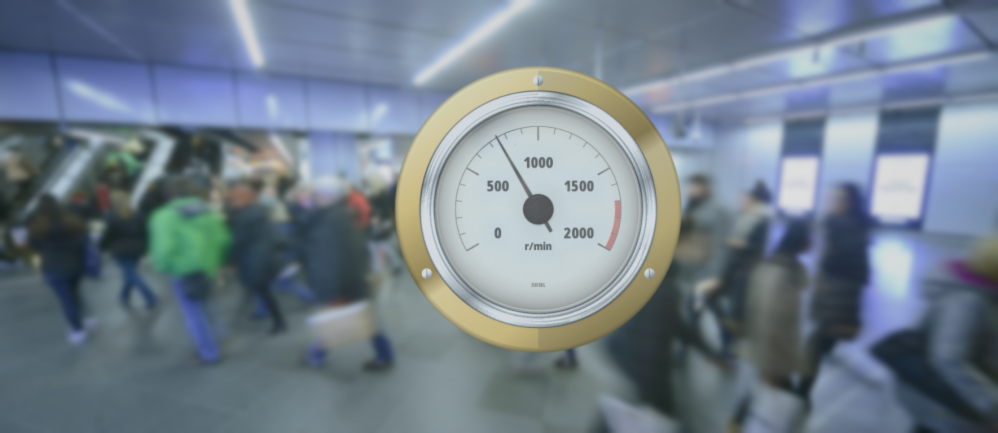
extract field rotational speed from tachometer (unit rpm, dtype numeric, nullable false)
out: 750 rpm
